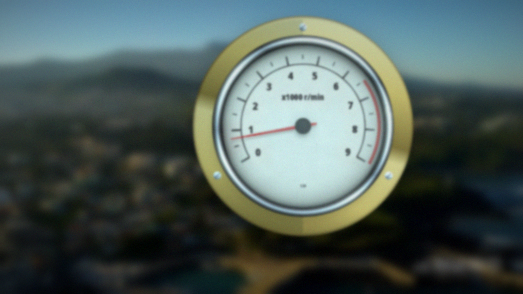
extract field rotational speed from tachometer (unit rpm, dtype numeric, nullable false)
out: 750 rpm
